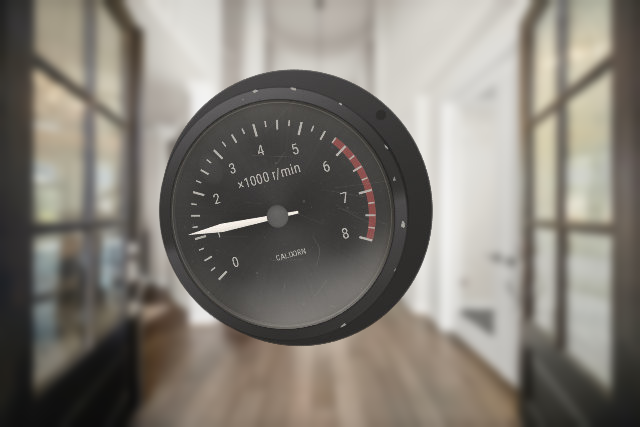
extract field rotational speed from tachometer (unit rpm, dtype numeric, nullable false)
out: 1125 rpm
